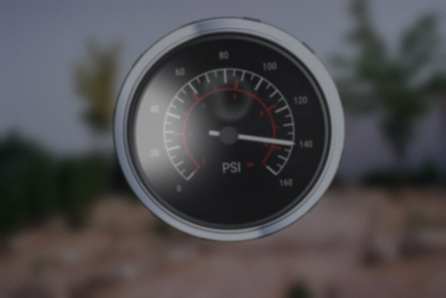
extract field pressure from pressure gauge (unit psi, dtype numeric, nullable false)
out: 140 psi
